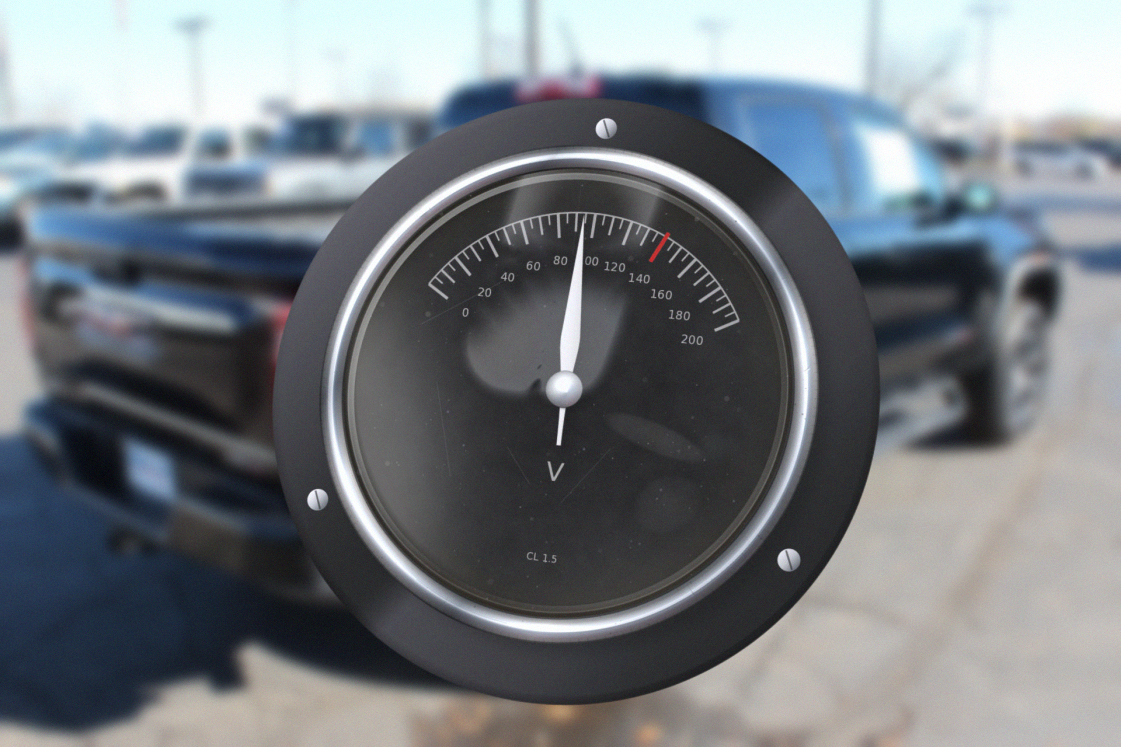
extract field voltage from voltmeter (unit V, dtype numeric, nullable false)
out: 95 V
